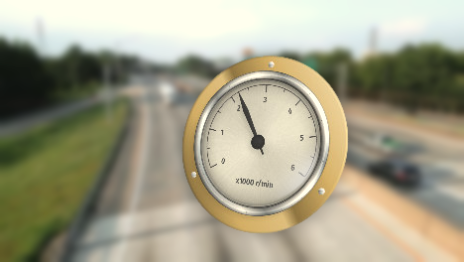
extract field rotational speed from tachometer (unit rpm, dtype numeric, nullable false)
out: 2250 rpm
